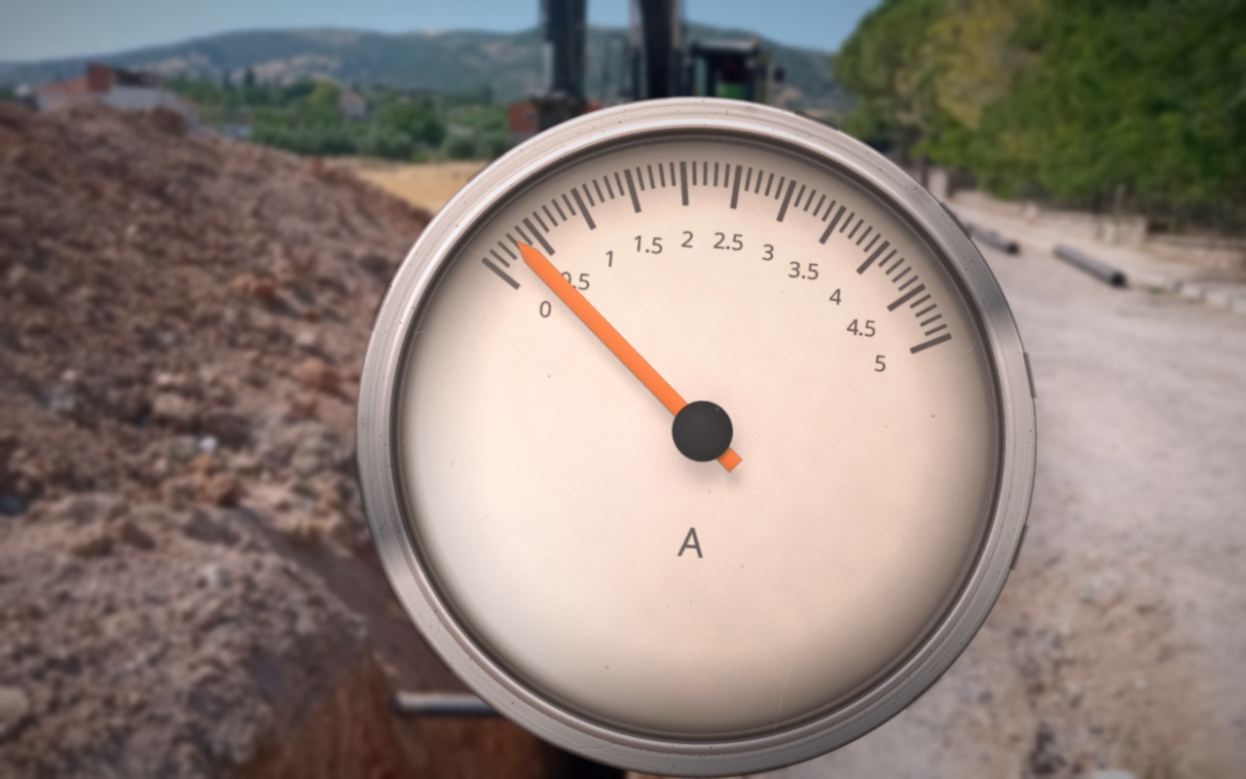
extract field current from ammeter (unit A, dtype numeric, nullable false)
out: 0.3 A
